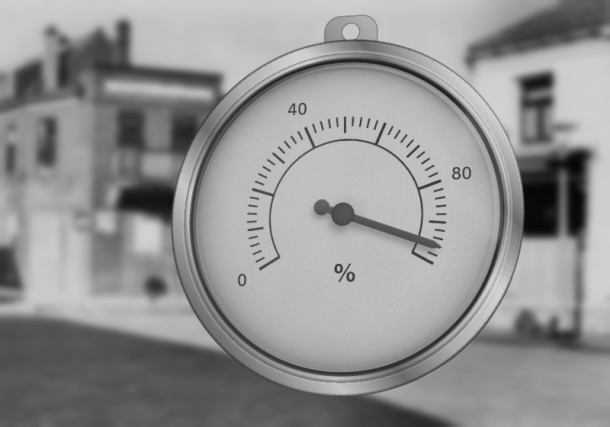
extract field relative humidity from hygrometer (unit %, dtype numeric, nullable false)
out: 96 %
